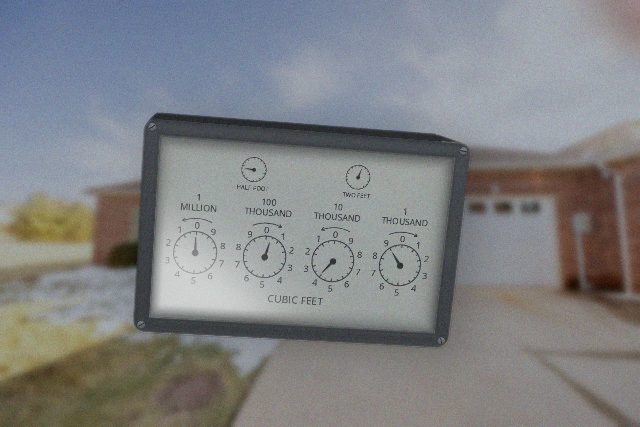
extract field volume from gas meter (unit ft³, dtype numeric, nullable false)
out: 3900 ft³
